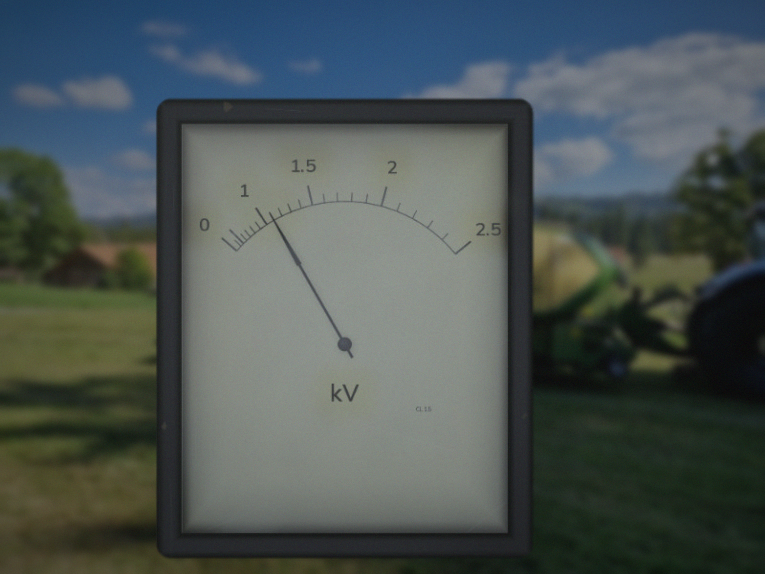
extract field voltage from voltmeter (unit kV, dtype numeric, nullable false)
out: 1.1 kV
